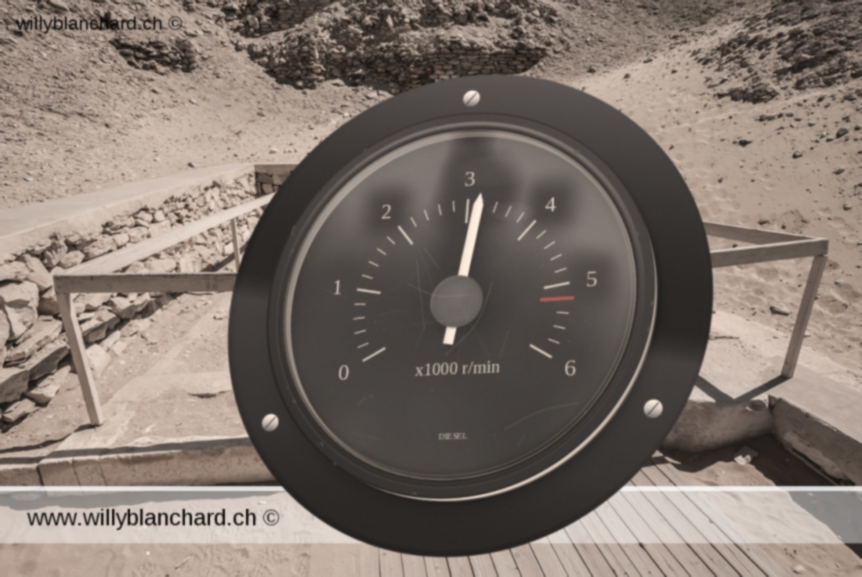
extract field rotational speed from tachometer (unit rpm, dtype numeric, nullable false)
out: 3200 rpm
